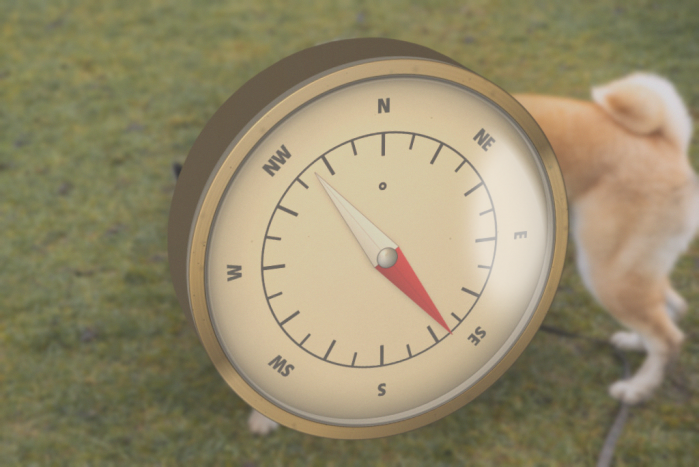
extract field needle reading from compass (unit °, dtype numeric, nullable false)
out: 142.5 °
